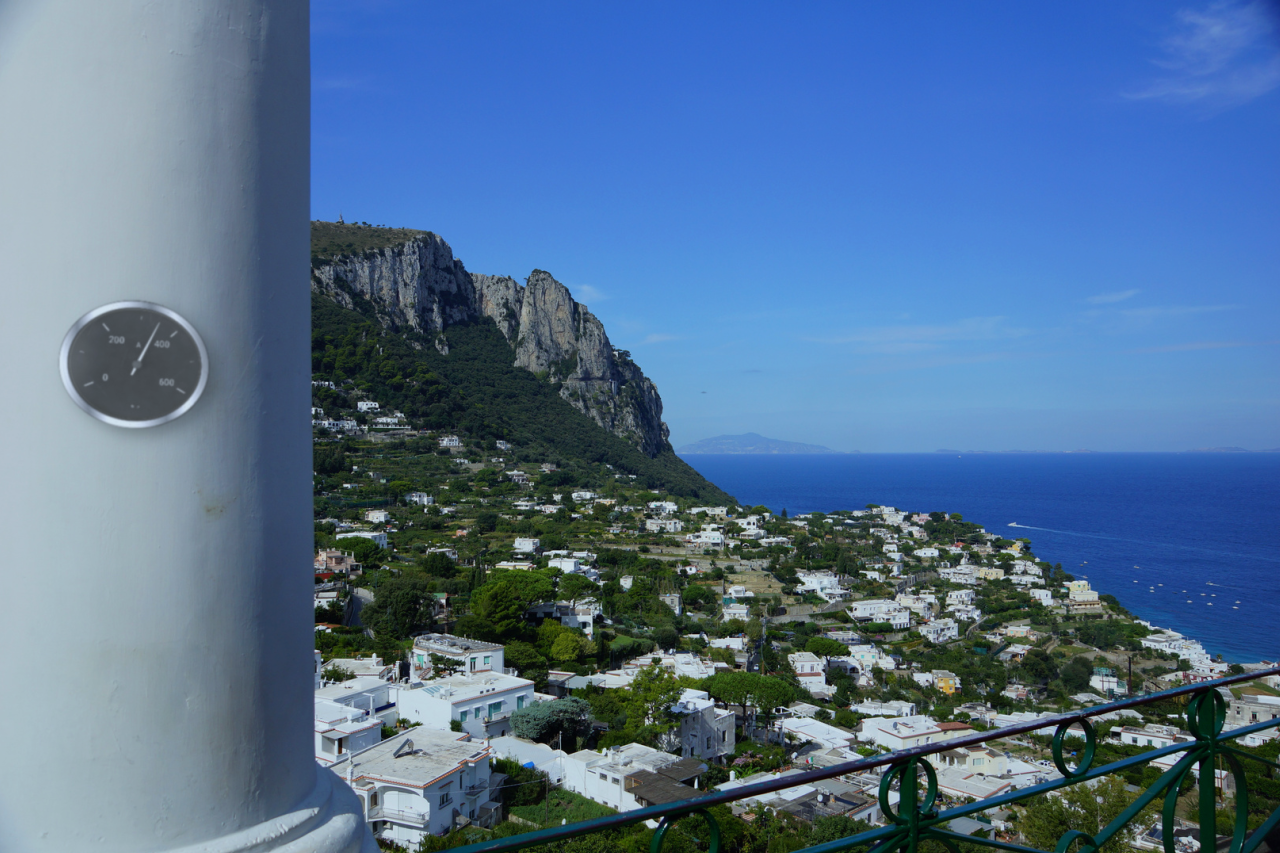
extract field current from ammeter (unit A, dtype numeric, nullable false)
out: 350 A
